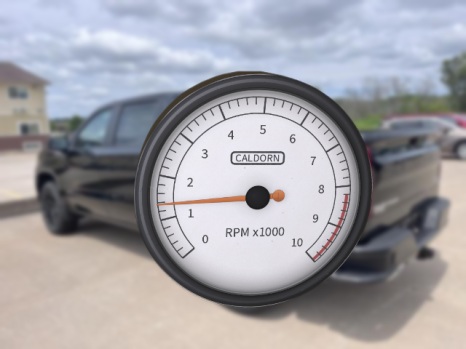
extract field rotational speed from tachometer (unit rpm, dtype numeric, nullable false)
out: 1400 rpm
